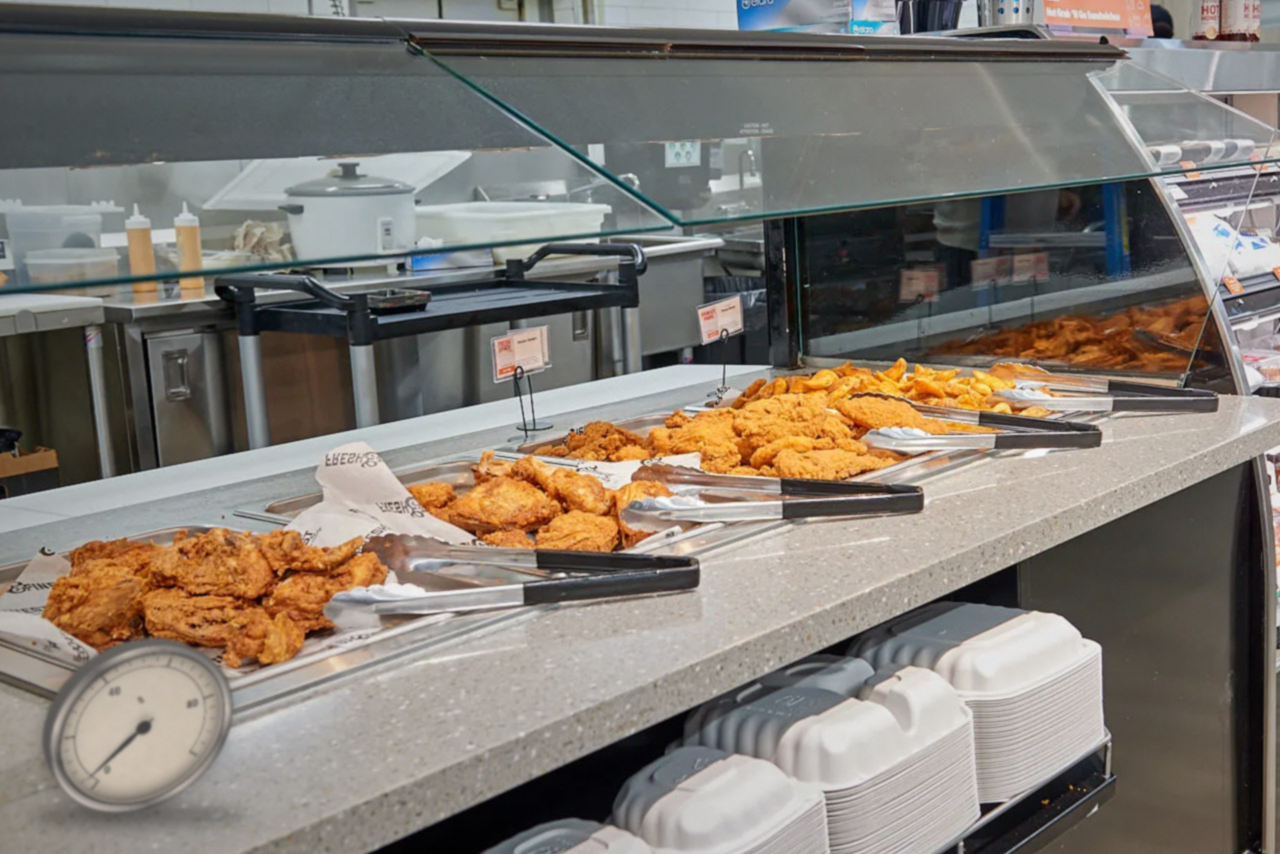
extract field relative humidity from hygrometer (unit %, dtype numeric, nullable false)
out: 4 %
